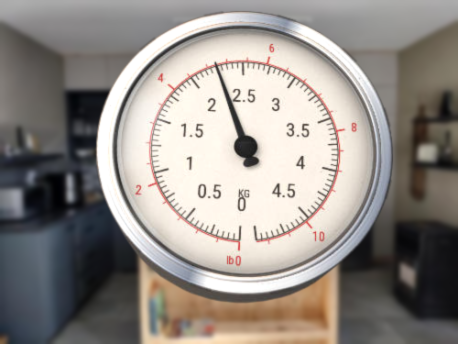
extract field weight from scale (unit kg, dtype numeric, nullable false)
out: 2.25 kg
